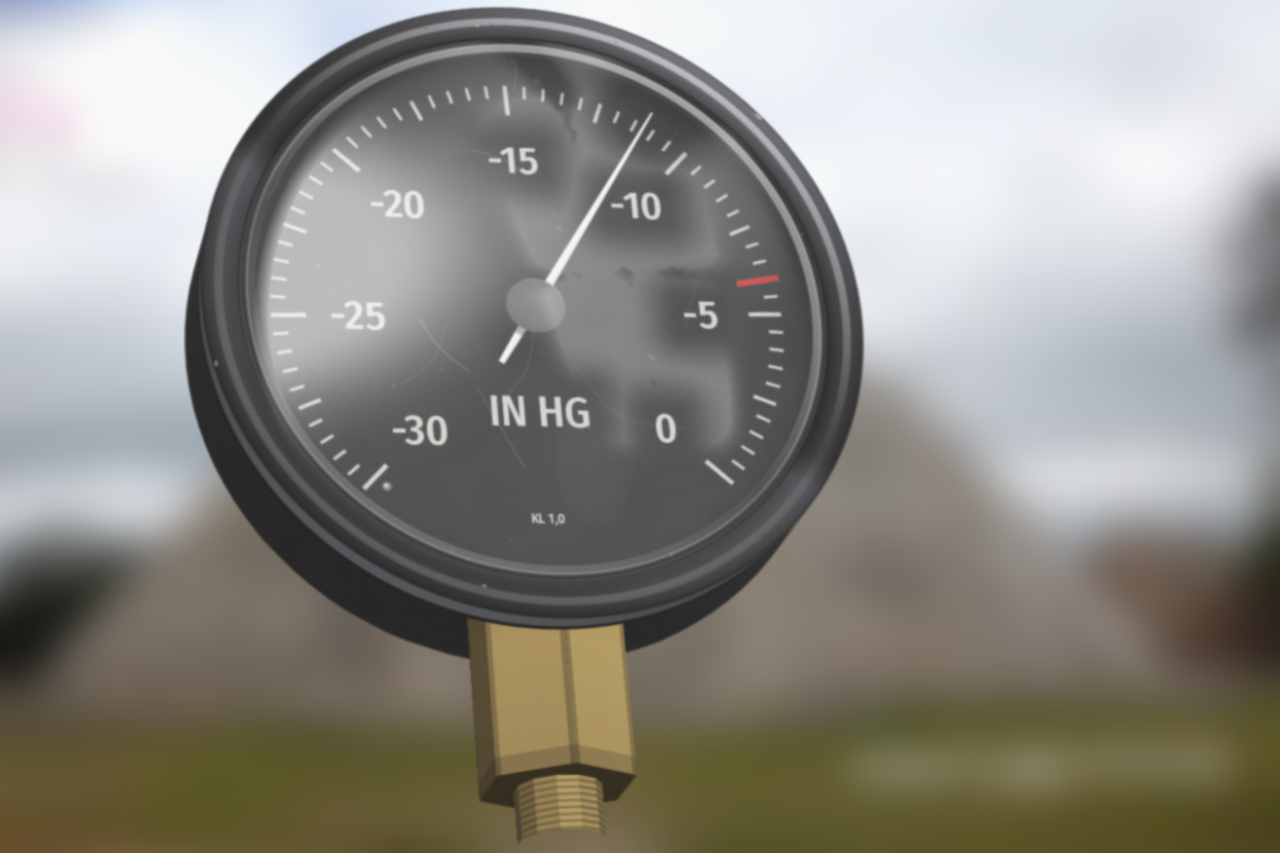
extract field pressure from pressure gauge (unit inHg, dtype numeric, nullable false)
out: -11.25 inHg
